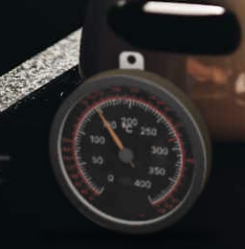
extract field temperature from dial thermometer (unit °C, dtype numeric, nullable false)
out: 150 °C
